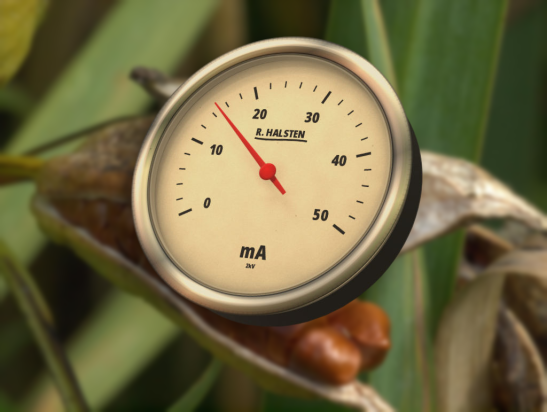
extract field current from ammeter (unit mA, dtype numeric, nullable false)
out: 15 mA
